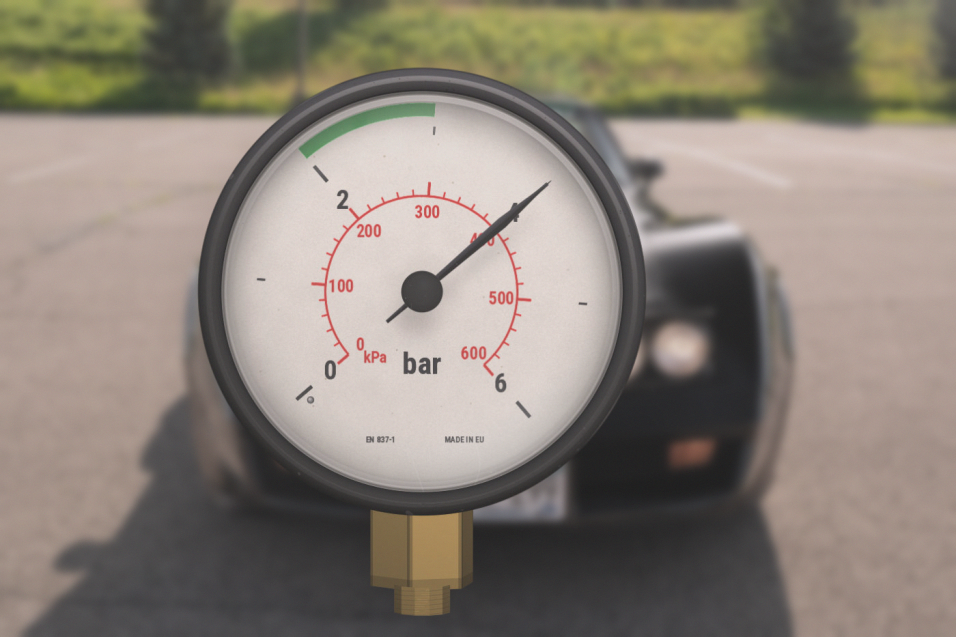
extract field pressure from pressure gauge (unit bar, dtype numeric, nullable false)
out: 4 bar
